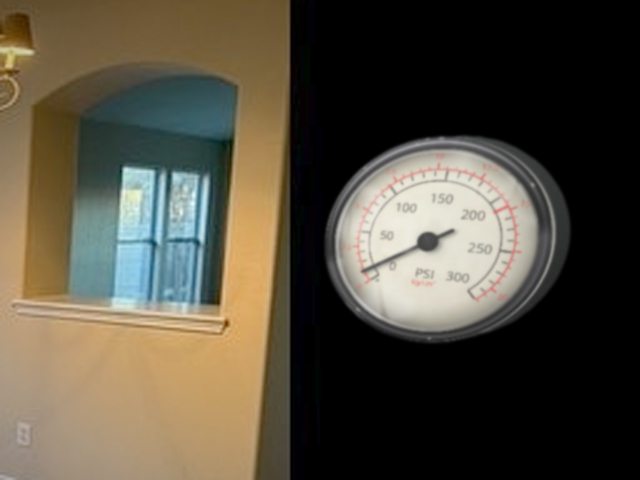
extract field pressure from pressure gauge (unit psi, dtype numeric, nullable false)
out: 10 psi
